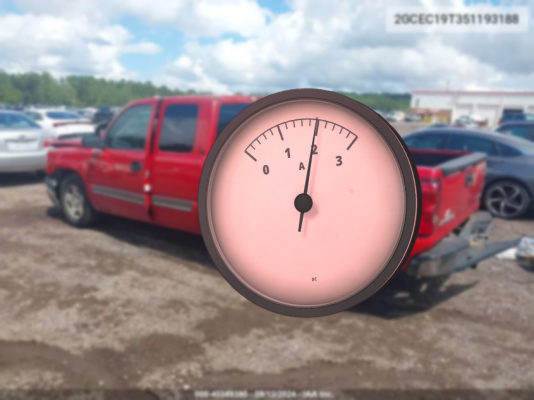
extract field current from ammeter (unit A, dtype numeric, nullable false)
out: 2 A
